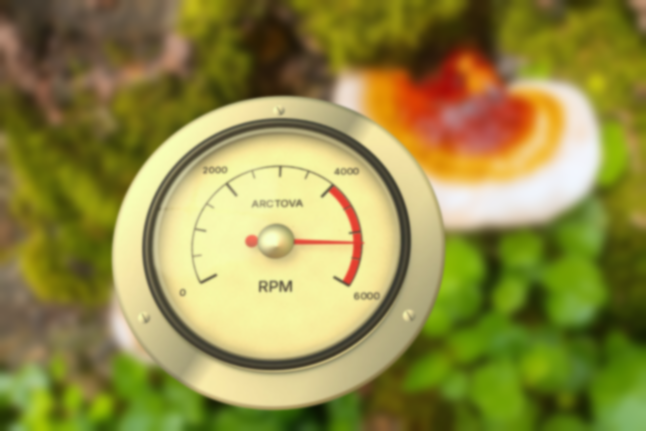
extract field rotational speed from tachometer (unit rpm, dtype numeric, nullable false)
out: 5250 rpm
